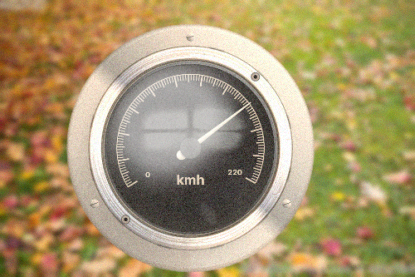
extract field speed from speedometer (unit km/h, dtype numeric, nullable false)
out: 160 km/h
